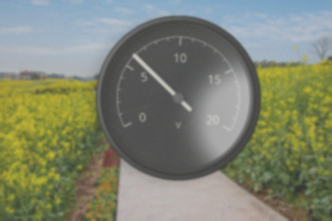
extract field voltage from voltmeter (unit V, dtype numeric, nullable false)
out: 6 V
